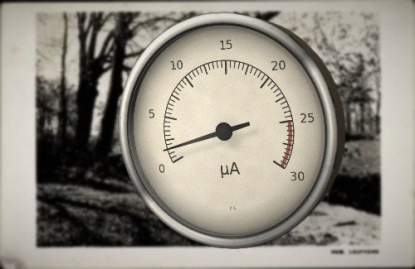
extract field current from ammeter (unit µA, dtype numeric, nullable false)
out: 1.5 µA
